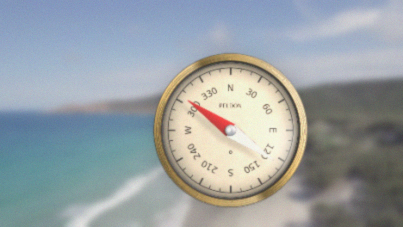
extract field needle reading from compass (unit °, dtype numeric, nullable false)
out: 305 °
